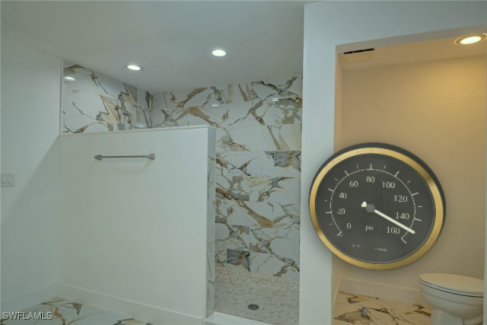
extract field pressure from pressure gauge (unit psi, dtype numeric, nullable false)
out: 150 psi
